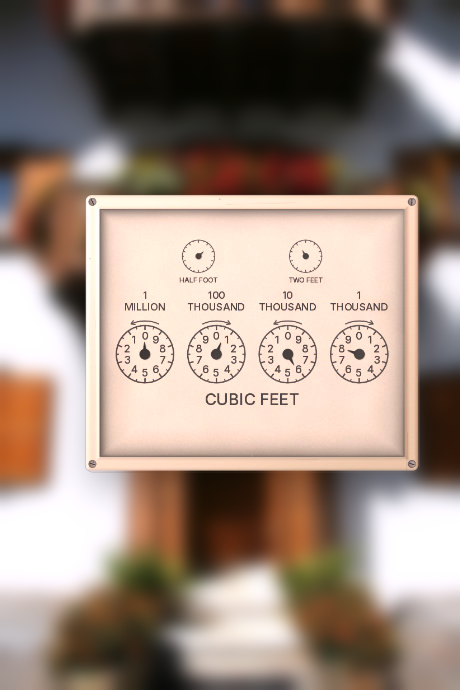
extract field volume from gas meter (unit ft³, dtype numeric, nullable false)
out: 5800 ft³
